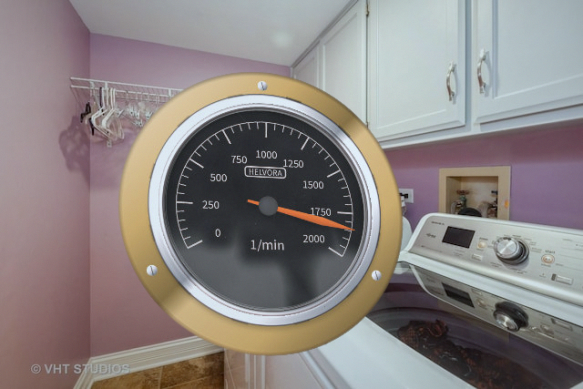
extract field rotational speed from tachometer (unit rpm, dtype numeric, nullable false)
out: 1850 rpm
